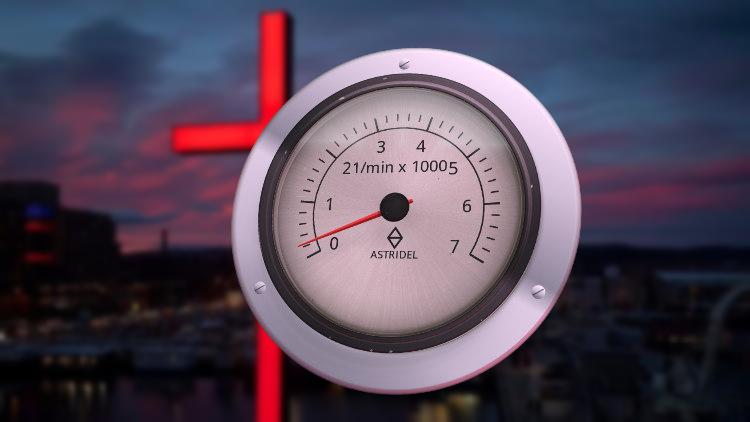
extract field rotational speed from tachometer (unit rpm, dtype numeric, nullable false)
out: 200 rpm
